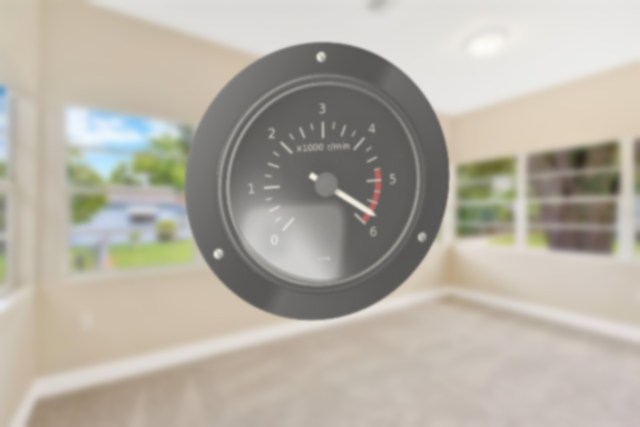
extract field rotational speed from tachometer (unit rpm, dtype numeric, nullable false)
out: 5750 rpm
